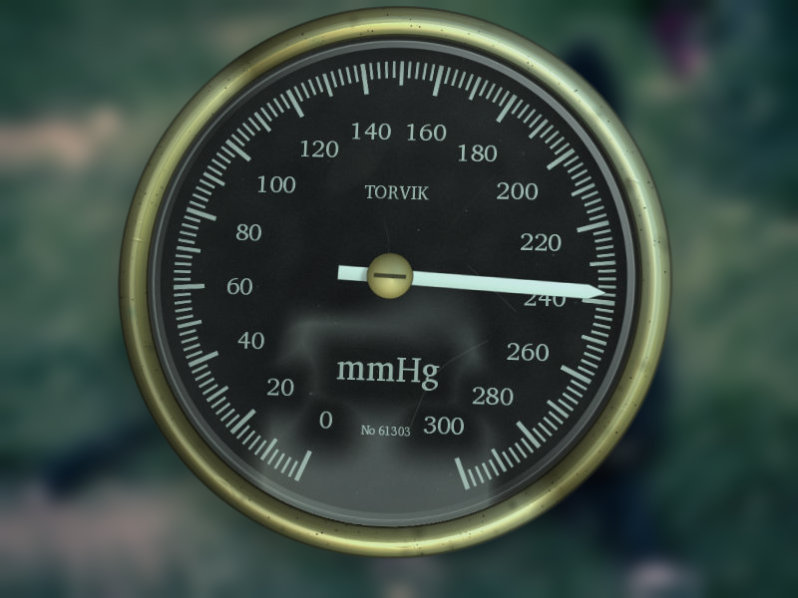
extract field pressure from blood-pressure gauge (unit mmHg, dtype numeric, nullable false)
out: 238 mmHg
